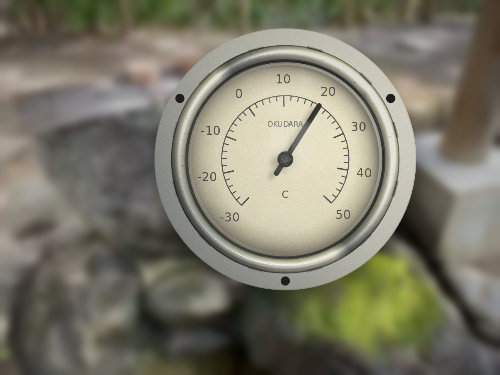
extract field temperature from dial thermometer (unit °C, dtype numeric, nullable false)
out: 20 °C
